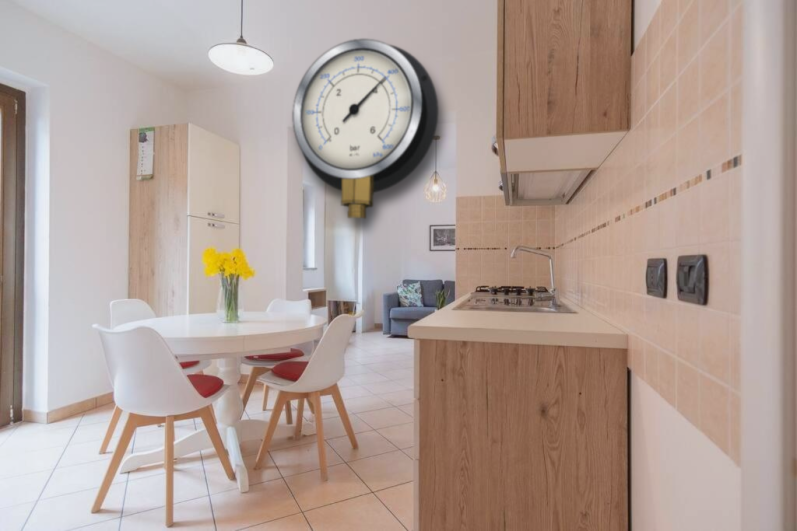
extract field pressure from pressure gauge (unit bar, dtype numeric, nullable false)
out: 4 bar
